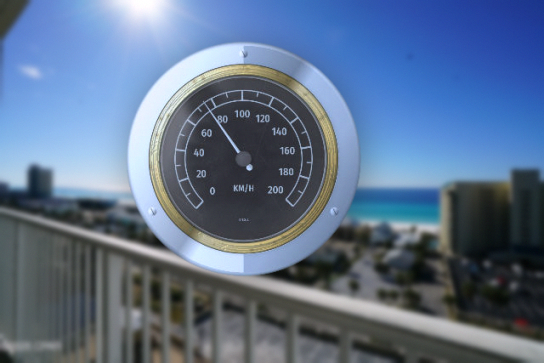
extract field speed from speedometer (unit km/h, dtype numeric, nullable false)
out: 75 km/h
